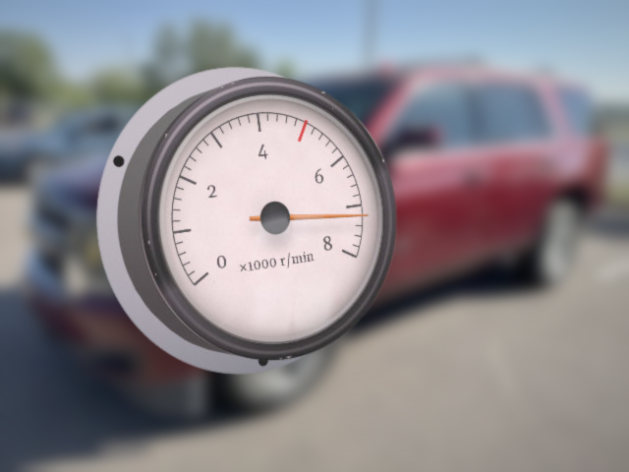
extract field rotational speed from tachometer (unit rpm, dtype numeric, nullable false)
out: 7200 rpm
